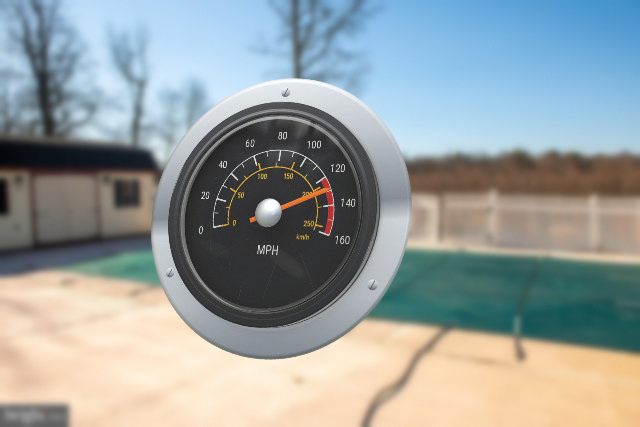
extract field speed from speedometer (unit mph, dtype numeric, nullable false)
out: 130 mph
